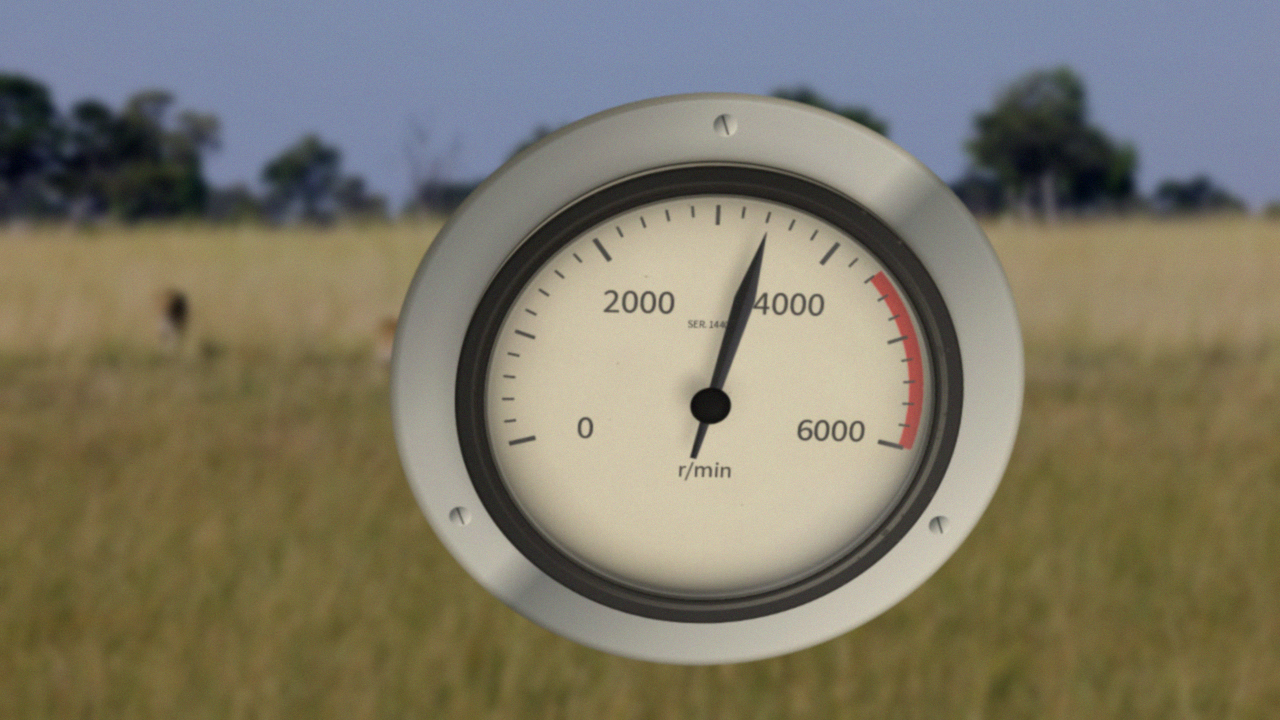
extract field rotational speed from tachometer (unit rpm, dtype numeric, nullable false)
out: 3400 rpm
